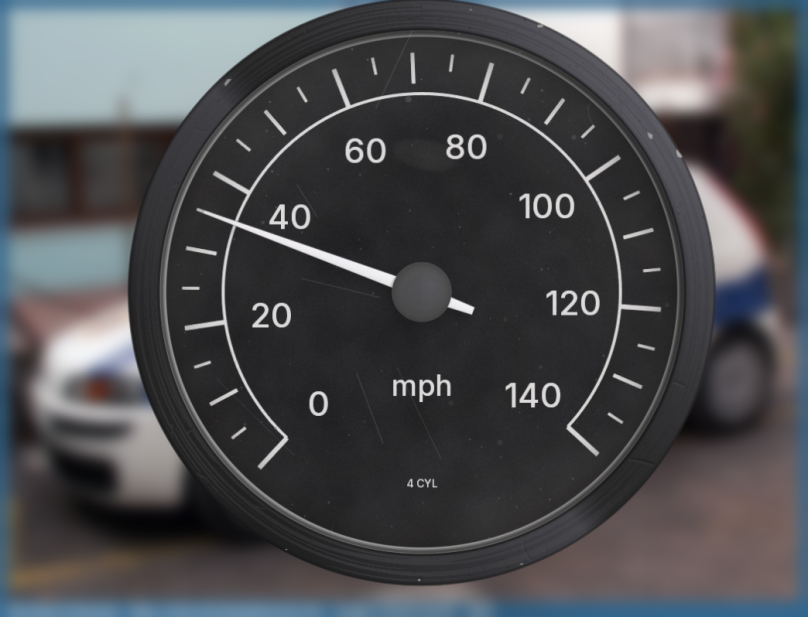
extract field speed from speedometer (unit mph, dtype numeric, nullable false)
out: 35 mph
